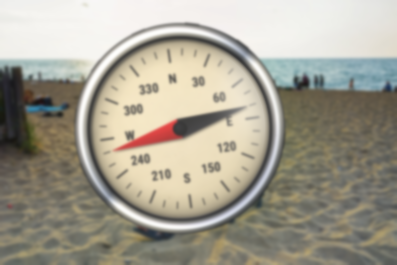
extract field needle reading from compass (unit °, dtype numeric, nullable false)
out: 260 °
